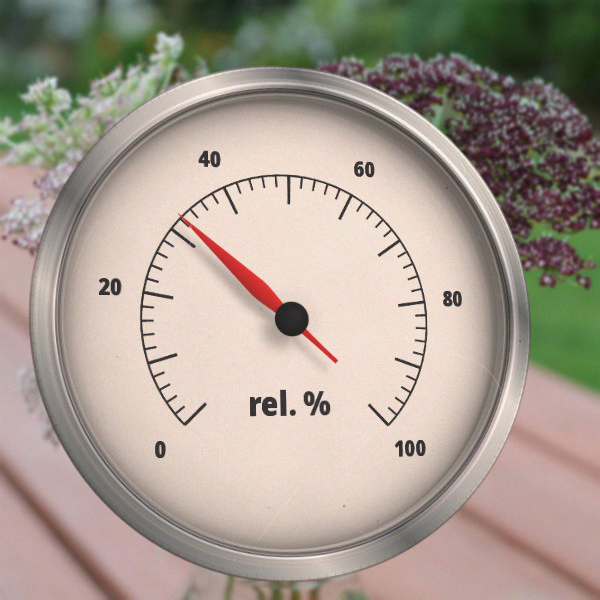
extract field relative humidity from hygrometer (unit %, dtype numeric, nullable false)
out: 32 %
